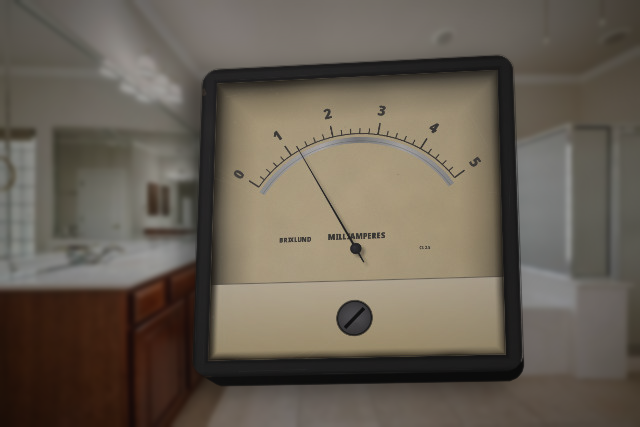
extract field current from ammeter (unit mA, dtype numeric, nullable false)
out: 1.2 mA
